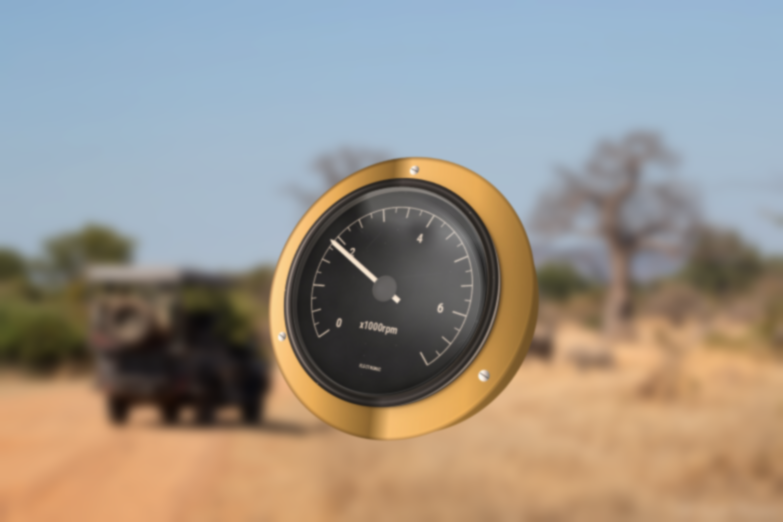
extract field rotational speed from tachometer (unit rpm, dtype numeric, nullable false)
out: 1875 rpm
